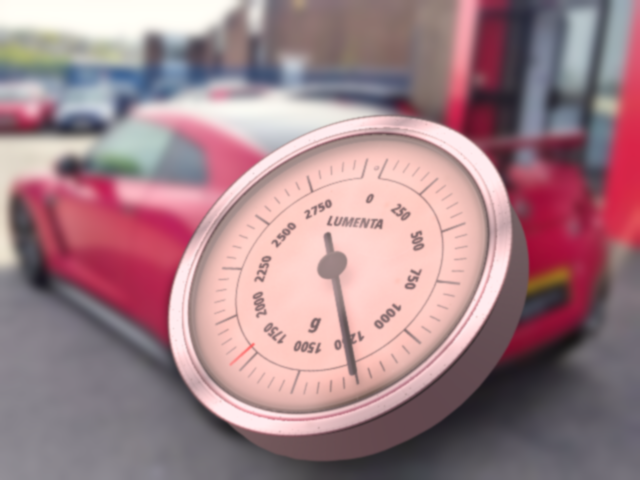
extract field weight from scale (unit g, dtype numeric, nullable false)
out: 1250 g
